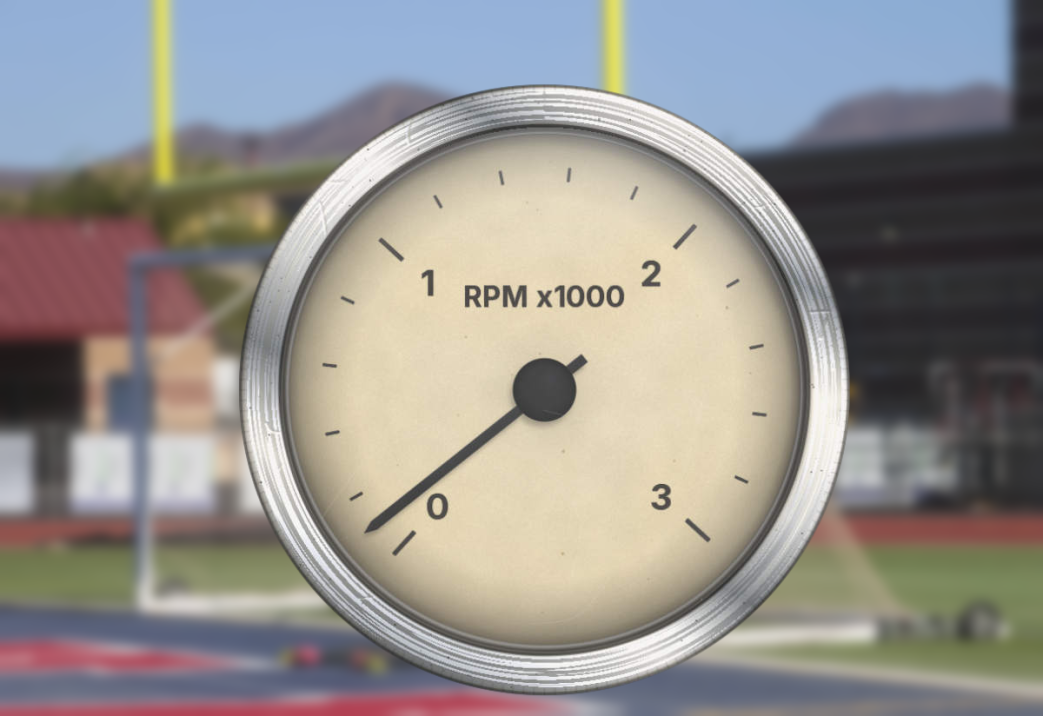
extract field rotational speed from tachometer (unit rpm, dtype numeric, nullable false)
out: 100 rpm
